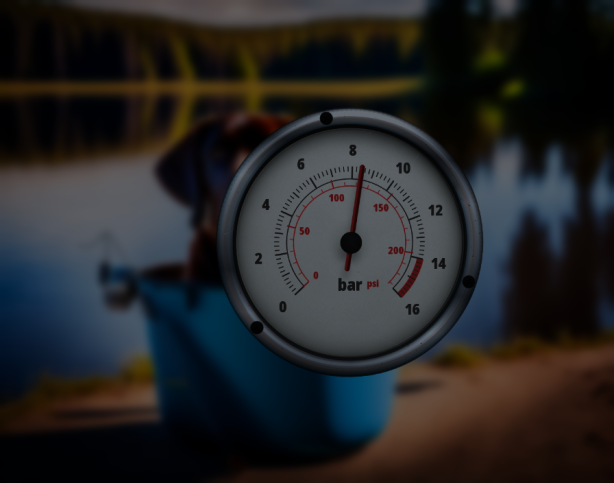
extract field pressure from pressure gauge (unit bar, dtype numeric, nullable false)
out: 8.4 bar
